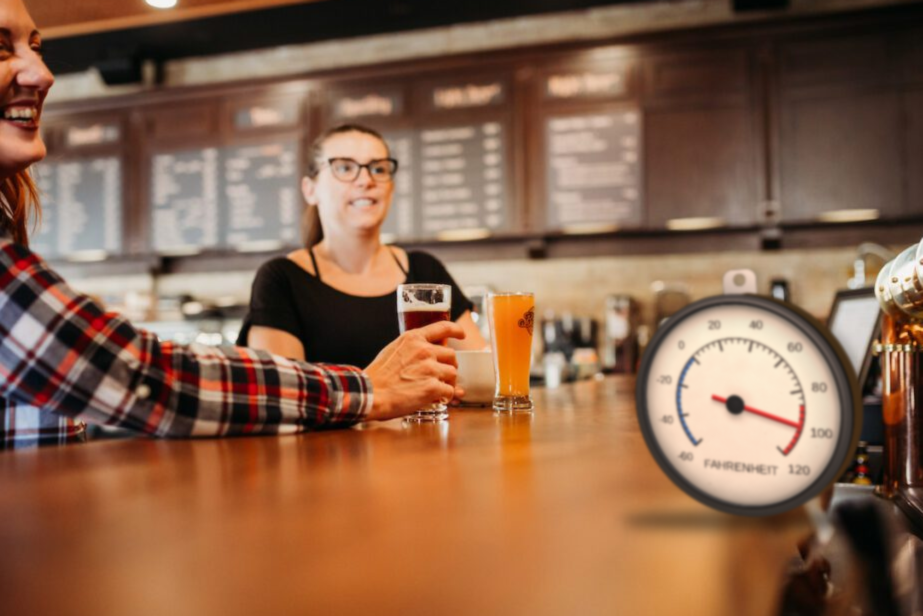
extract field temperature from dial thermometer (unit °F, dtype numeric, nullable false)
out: 100 °F
